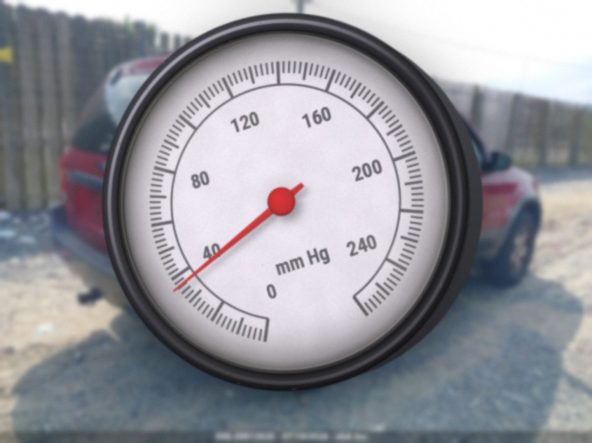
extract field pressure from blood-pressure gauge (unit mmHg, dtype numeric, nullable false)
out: 36 mmHg
